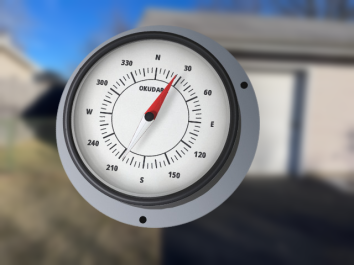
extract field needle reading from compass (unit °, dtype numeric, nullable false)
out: 25 °
